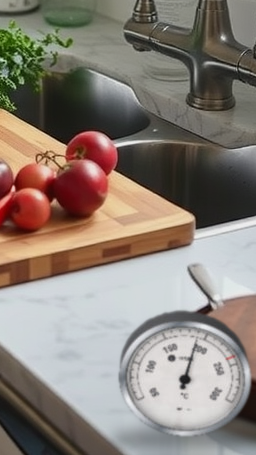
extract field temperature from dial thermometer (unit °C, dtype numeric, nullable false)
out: 190 °C
